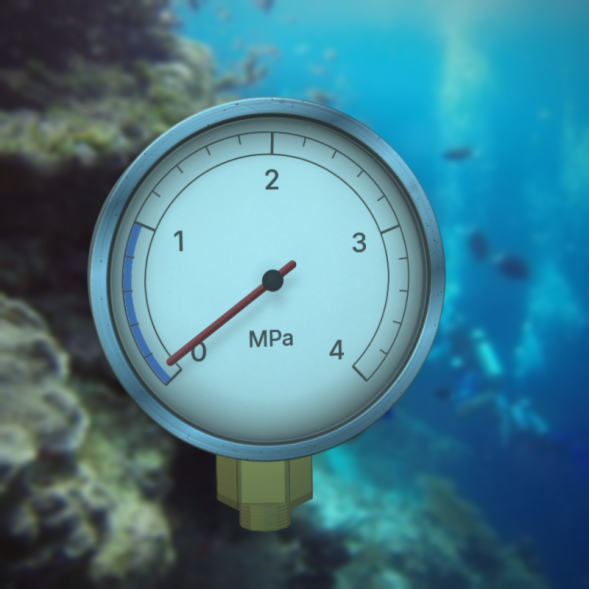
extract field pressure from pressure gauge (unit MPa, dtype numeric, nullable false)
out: 0.1 MPa
